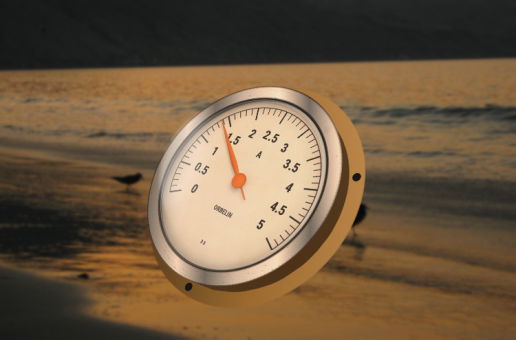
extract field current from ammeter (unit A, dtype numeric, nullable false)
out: 1.4 A
